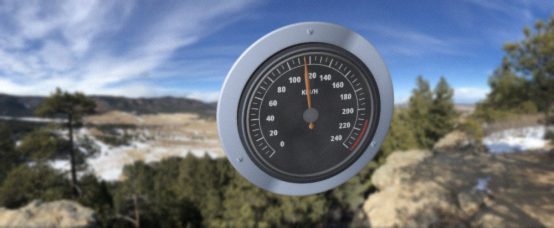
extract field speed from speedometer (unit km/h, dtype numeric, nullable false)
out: 115 km/h
